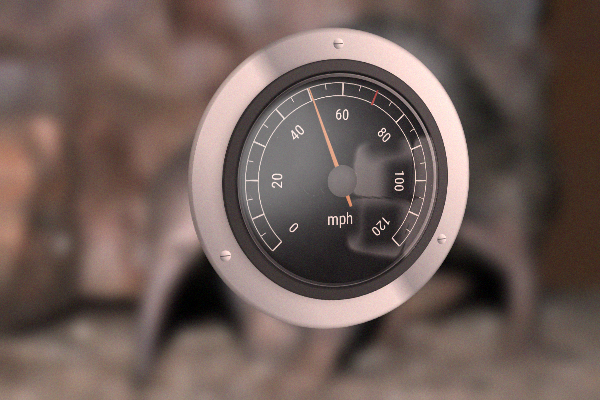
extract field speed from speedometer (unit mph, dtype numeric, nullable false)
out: 50 mph
